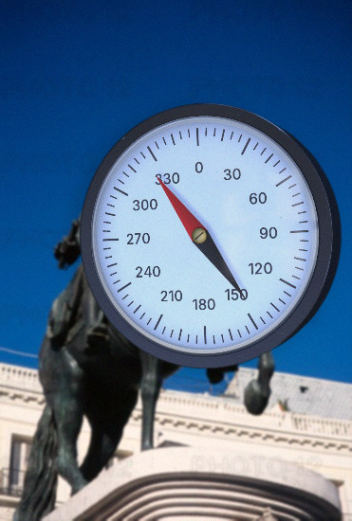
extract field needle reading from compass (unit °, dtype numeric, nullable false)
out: 325 °
